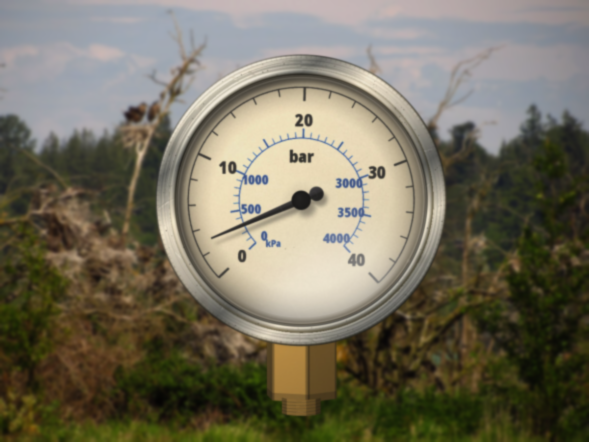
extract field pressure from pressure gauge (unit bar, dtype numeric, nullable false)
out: 3 bar
